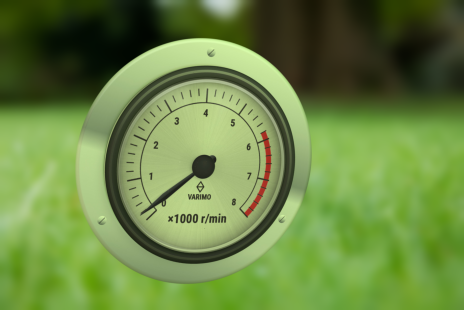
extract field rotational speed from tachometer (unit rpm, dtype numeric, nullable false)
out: 200 rpm
